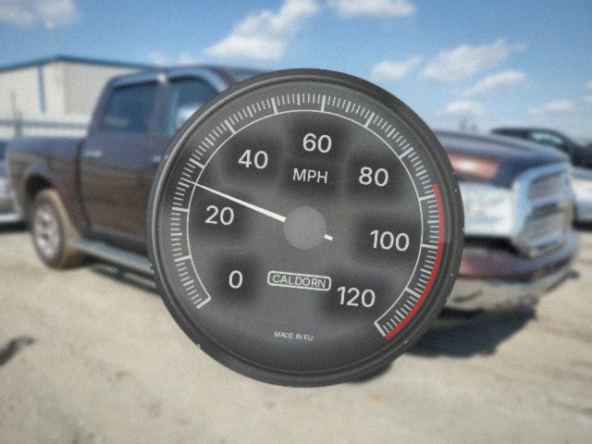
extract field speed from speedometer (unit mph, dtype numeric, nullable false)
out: 26 mph
